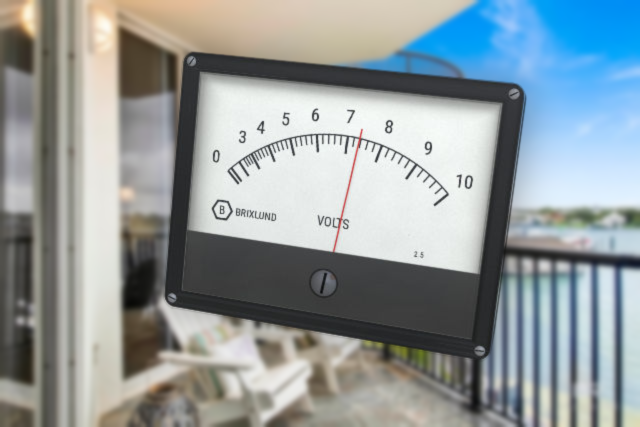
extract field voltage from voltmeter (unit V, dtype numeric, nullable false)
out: 7.4 V
